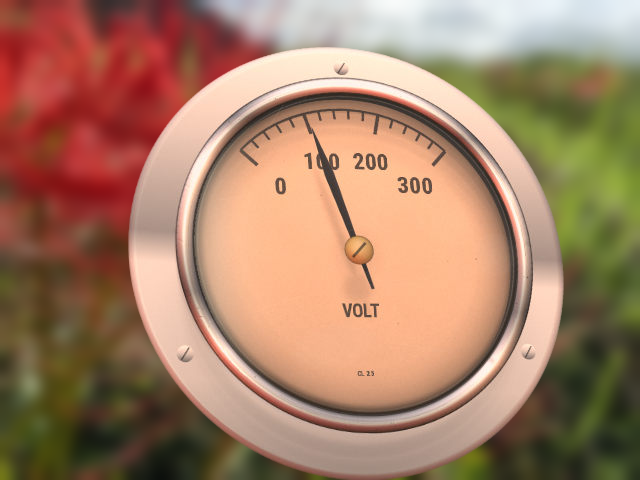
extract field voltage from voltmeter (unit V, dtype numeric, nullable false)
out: 100 V
